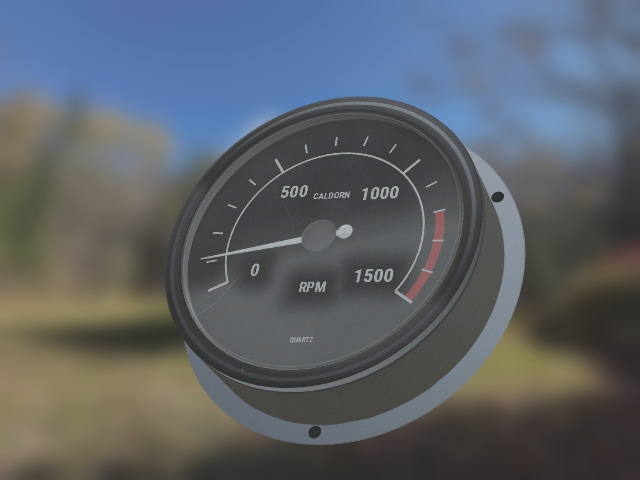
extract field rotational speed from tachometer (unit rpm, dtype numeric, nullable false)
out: 100 rpm
